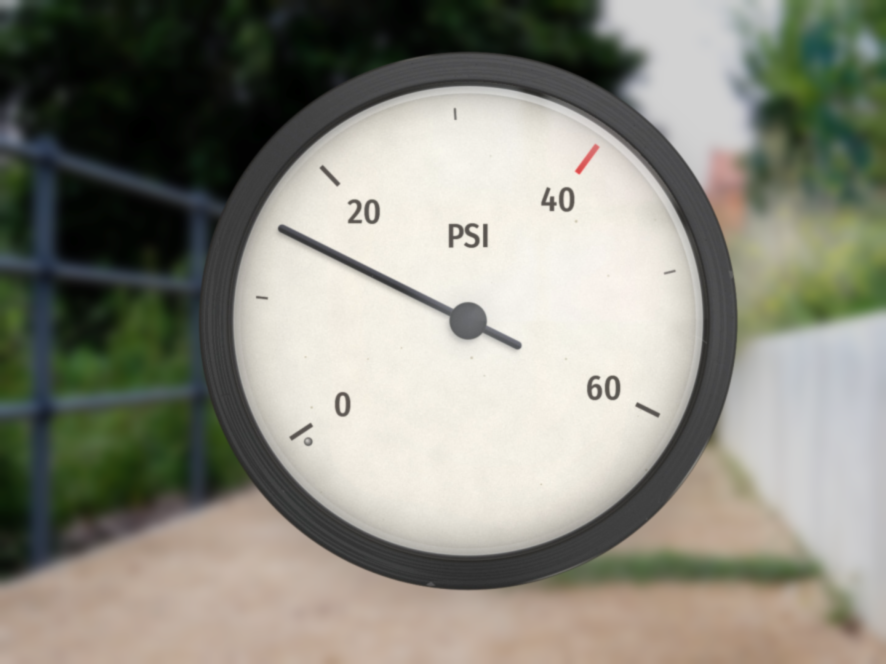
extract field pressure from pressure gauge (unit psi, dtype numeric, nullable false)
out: 15 psi
